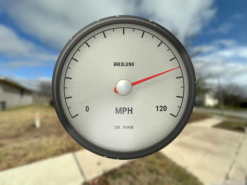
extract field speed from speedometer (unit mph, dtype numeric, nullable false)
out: 95 mph
